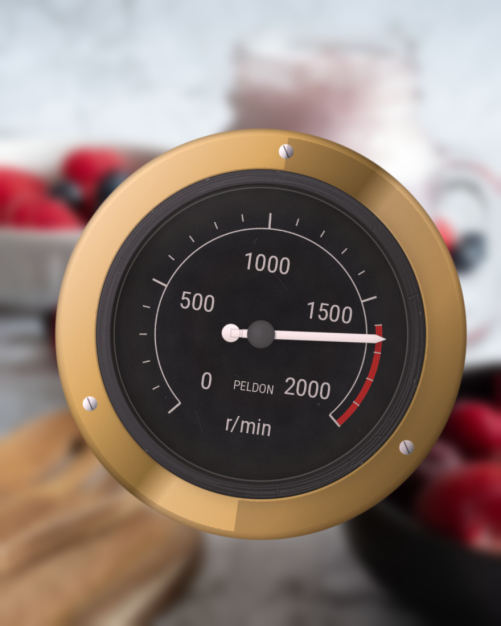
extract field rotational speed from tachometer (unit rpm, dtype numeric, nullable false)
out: 1650 rpm
